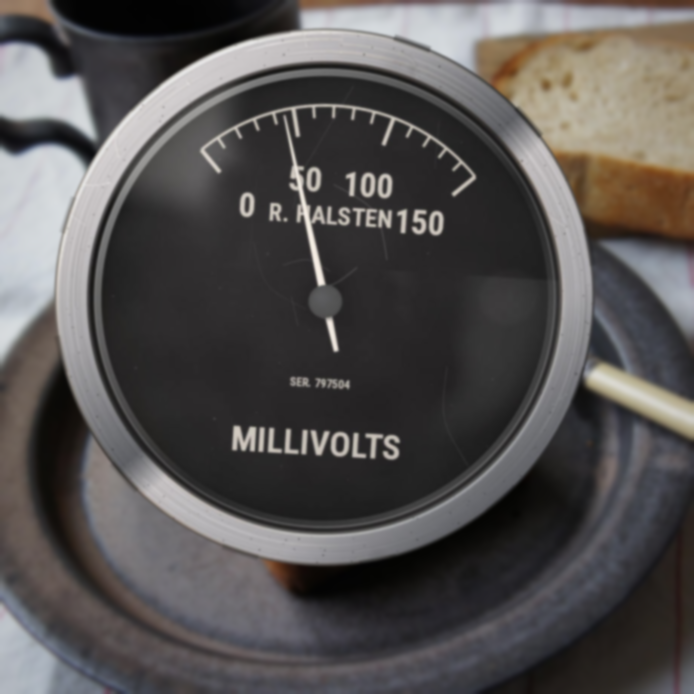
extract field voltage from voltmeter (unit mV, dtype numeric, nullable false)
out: 45 mV
